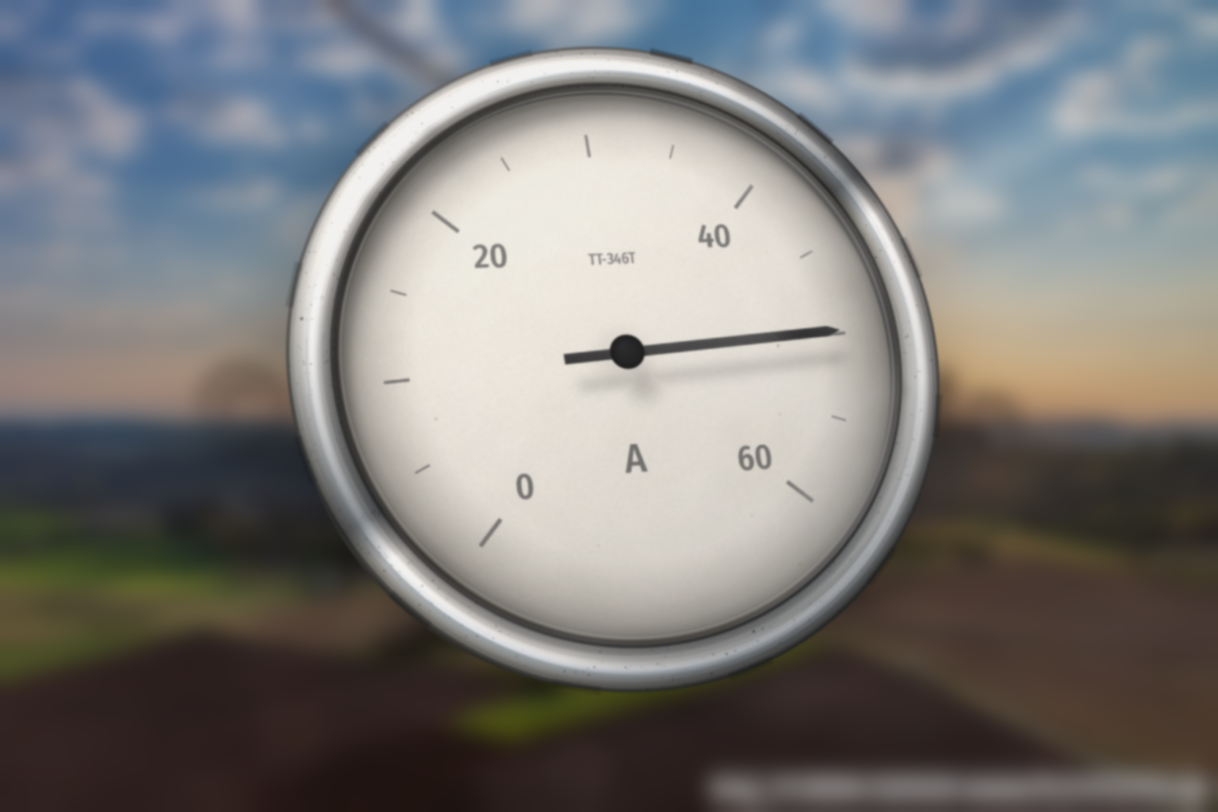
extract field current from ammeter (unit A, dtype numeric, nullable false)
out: 50 A
